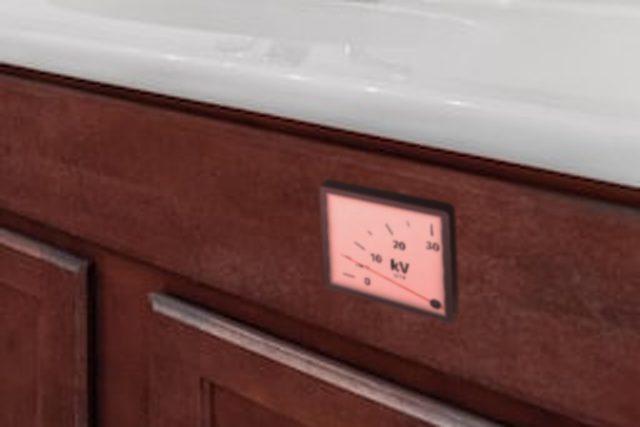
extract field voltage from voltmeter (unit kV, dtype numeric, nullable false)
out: 5 kV
